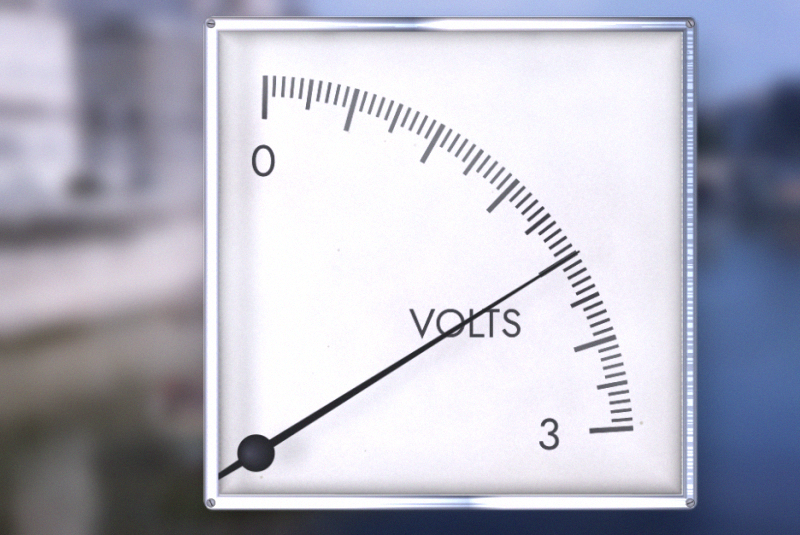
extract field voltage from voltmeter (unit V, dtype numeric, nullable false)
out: 2 V
